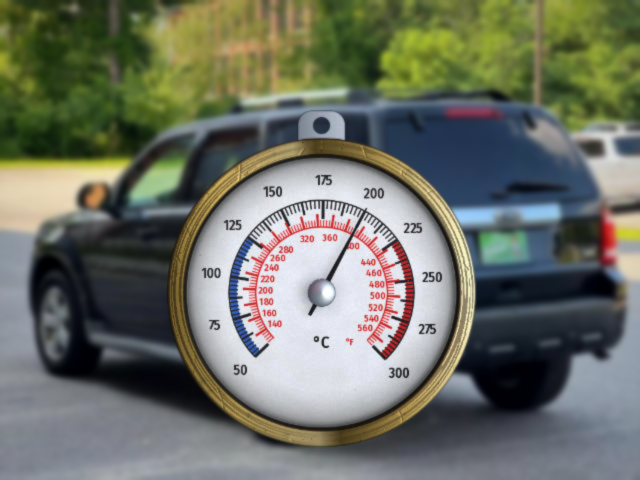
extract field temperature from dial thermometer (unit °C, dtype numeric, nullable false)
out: 200 °C
